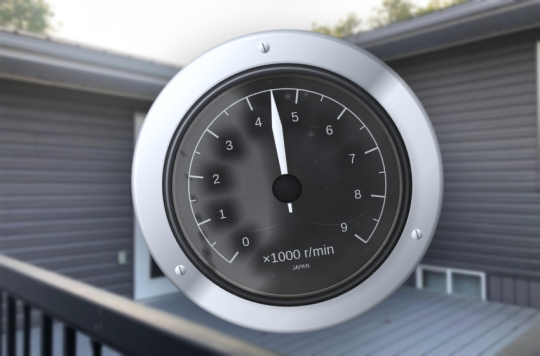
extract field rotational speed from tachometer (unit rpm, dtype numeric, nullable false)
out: 4500 rpm
